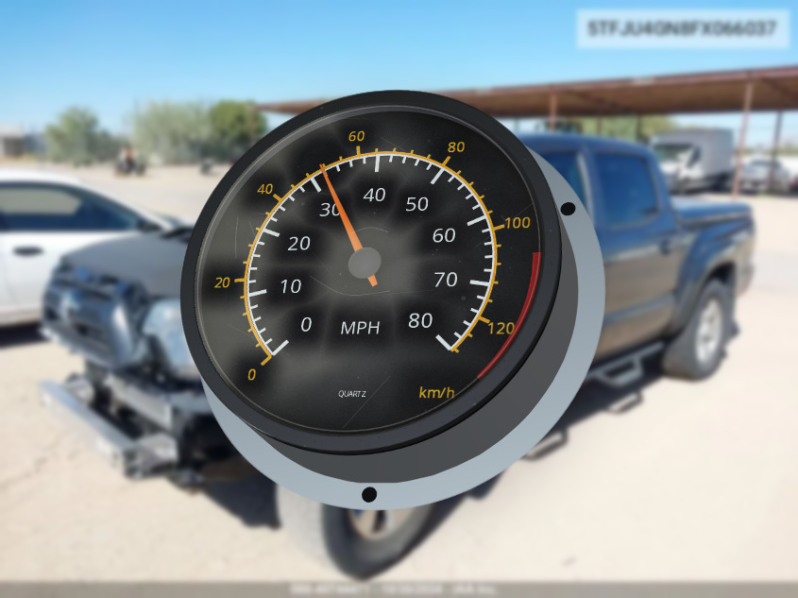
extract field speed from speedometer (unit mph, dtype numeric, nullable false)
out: 32 mph
